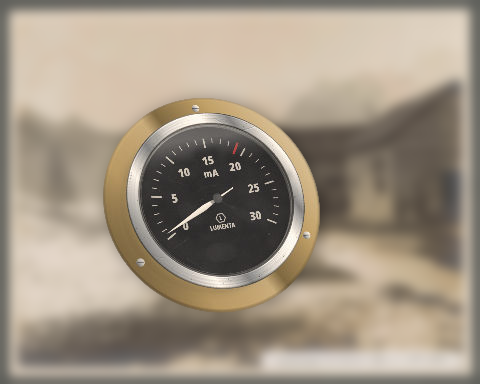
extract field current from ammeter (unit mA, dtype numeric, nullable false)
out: 0.5 mA
